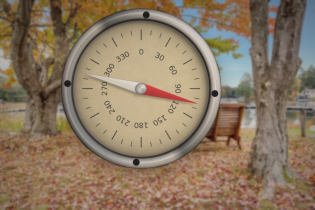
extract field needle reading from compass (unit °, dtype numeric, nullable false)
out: 105 °
